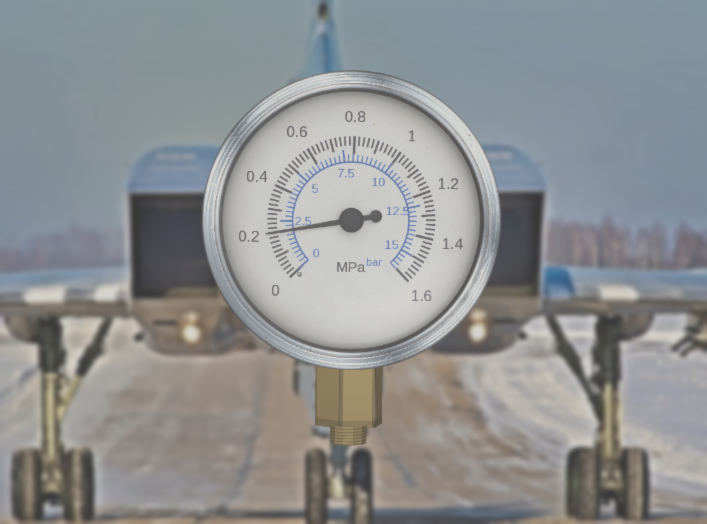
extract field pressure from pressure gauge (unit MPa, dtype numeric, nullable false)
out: 0.2 MPa
